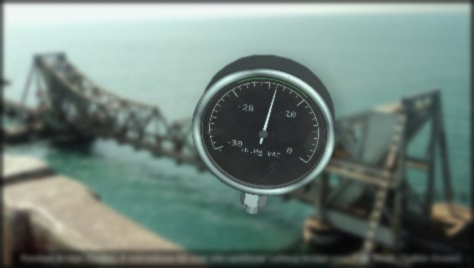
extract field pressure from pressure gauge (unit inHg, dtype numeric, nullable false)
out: -14 inHg
